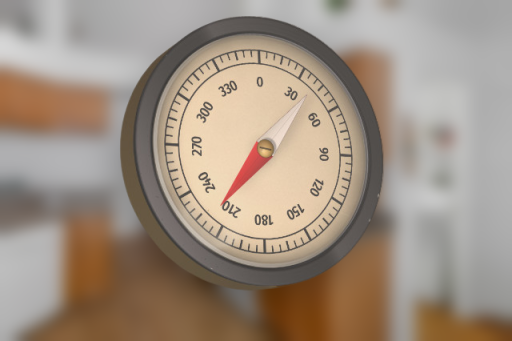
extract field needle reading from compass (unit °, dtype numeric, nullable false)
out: 220 °
